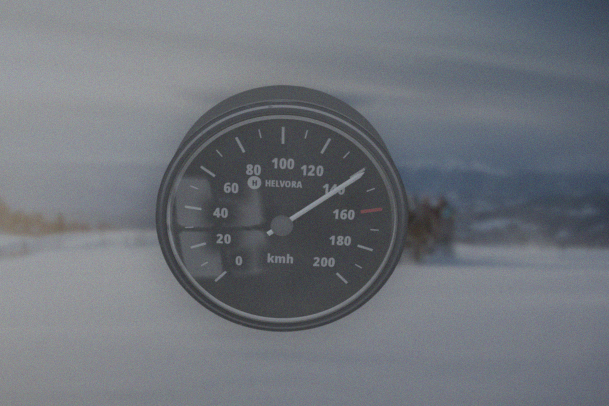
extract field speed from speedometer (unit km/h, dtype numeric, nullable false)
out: 140 km/h
